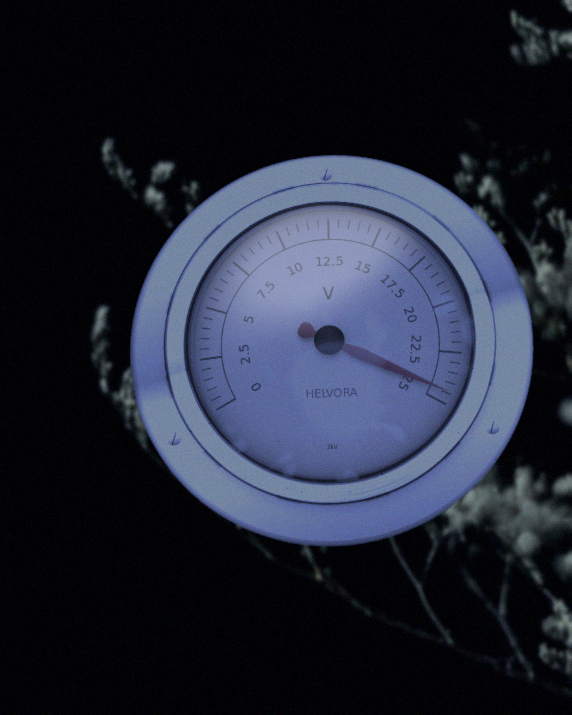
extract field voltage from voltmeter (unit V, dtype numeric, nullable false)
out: 24.5 V
